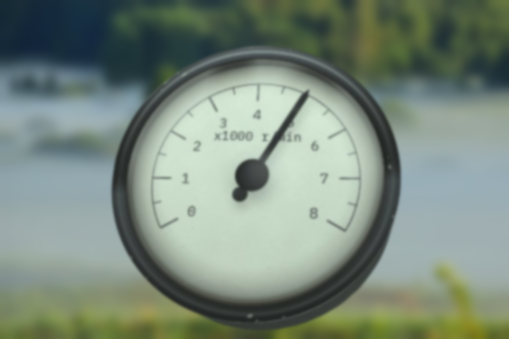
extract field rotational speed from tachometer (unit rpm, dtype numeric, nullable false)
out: 5000 rpm
